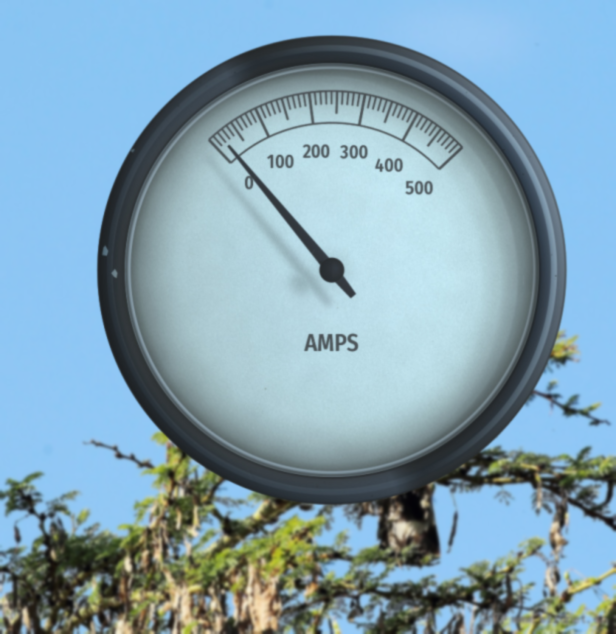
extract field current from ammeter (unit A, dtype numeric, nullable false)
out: 20 A
